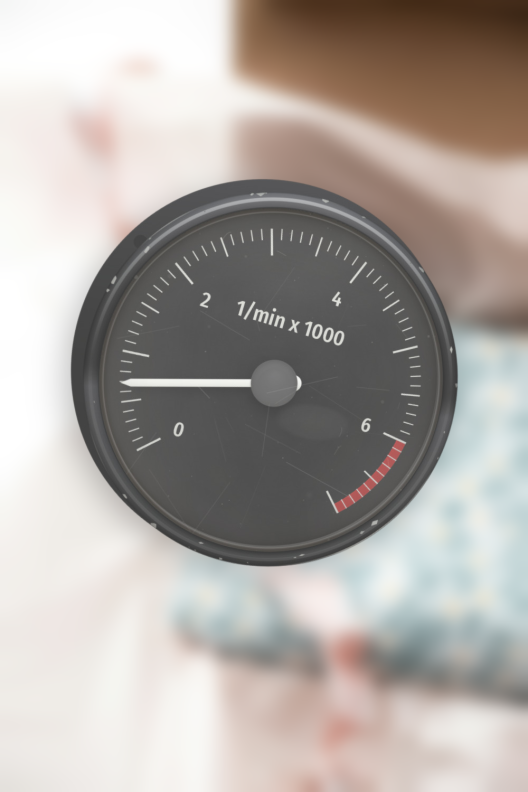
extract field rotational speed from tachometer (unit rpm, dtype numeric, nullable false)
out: 700 rpm
